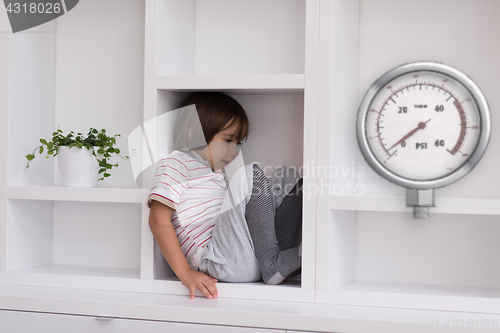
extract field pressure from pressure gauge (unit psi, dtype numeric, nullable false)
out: 2 psi
